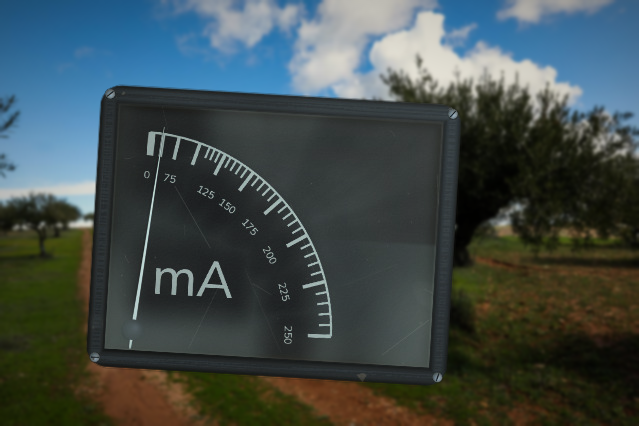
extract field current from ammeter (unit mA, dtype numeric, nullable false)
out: 50 mA
